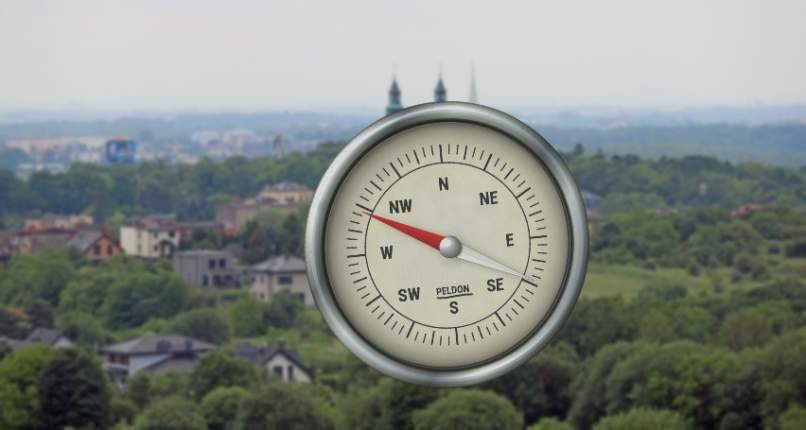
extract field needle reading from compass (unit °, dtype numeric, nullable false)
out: 297.5 °
